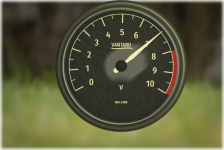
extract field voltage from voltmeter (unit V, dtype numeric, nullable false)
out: 7 V
